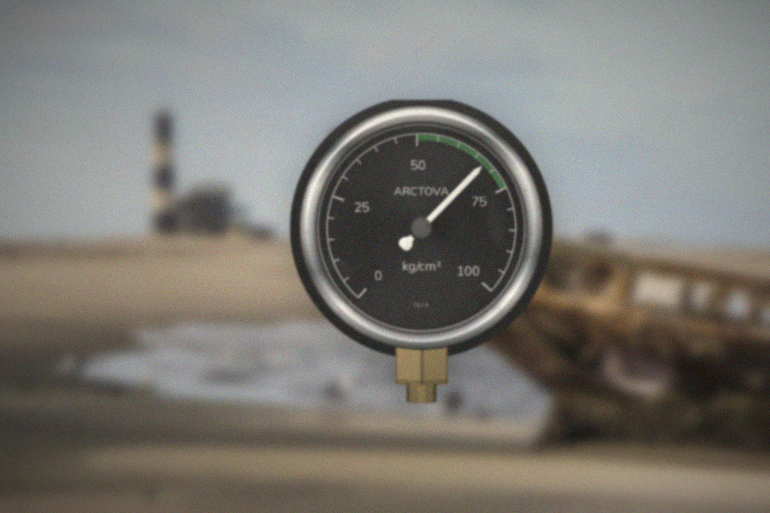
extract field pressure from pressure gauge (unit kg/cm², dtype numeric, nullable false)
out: 67.5 kg/cm²
